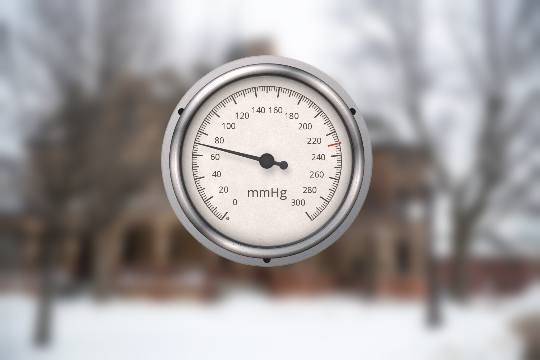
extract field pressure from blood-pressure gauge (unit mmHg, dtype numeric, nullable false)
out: 70 mmHg
